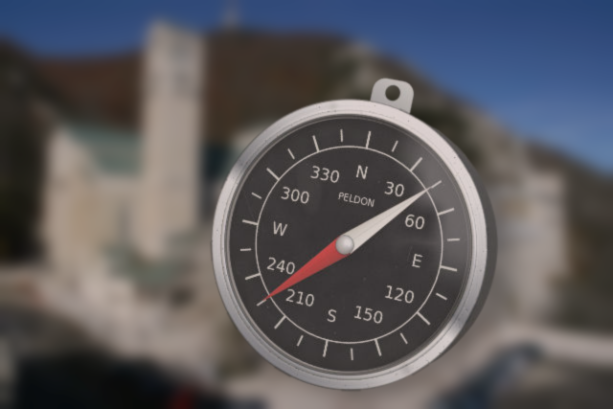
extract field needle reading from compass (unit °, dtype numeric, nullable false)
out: 225 °
